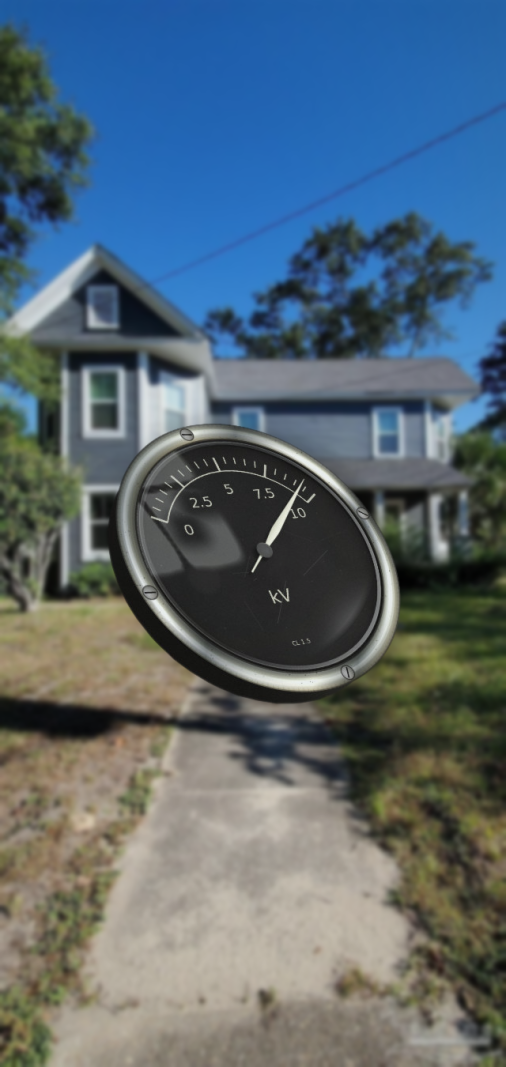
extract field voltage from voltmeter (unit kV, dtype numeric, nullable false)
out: 9.25 kV
